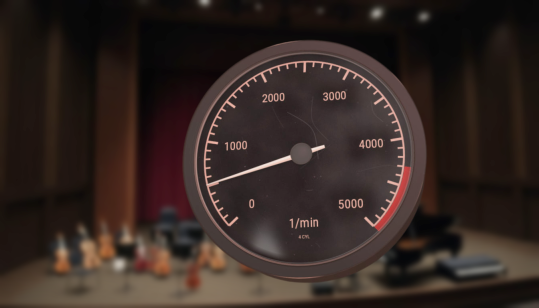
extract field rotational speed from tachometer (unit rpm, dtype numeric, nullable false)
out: 500 rpm
